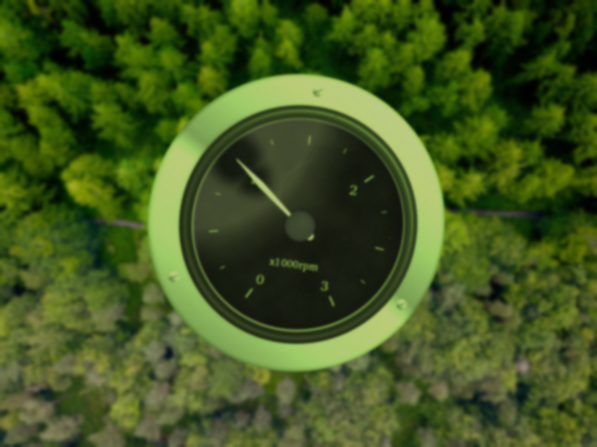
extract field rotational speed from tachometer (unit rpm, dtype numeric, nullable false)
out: 1000 rpm
